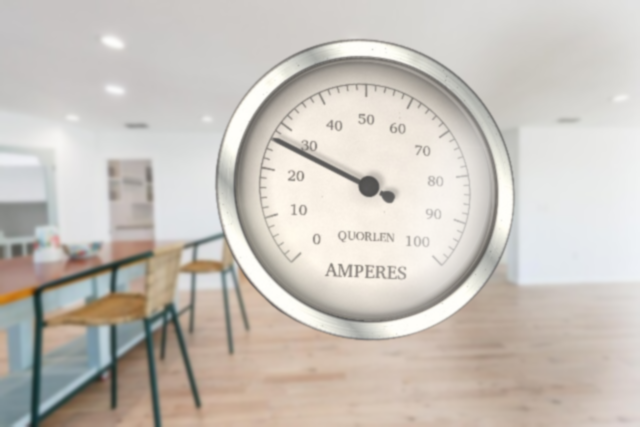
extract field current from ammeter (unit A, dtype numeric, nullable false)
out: 26 A
